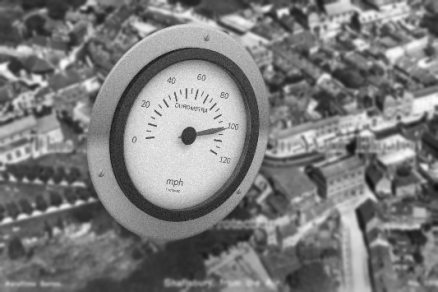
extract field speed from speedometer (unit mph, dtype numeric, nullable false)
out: 100 mph
